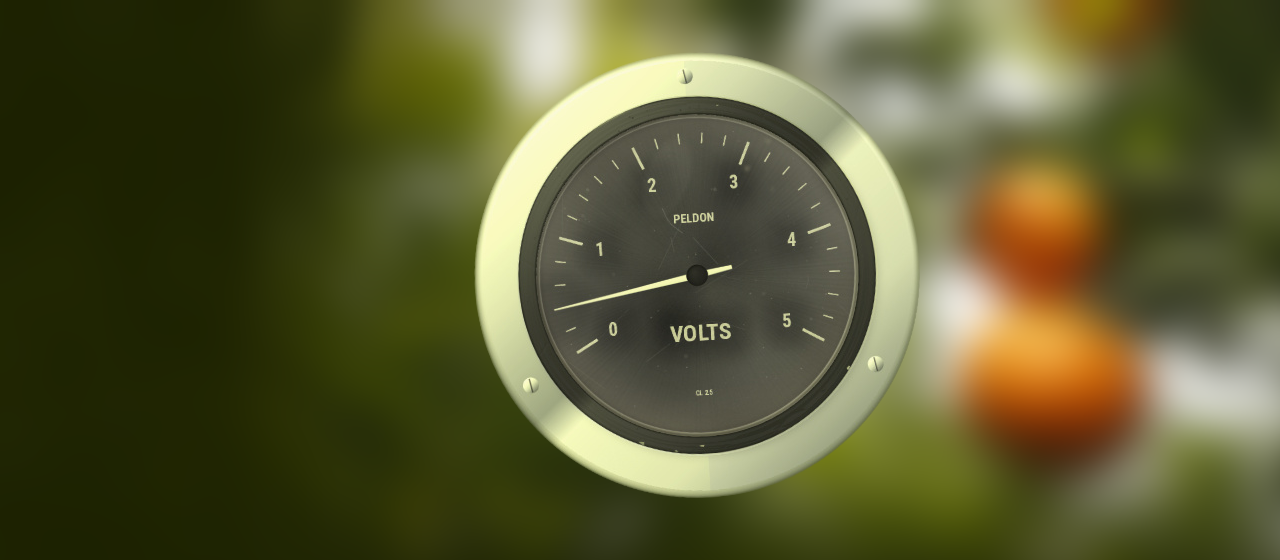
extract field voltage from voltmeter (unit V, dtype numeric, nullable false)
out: 0.4 V
